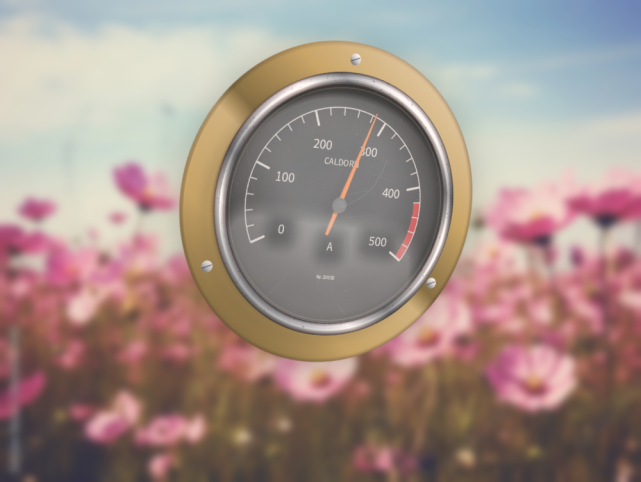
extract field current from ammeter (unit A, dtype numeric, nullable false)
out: 280 A
